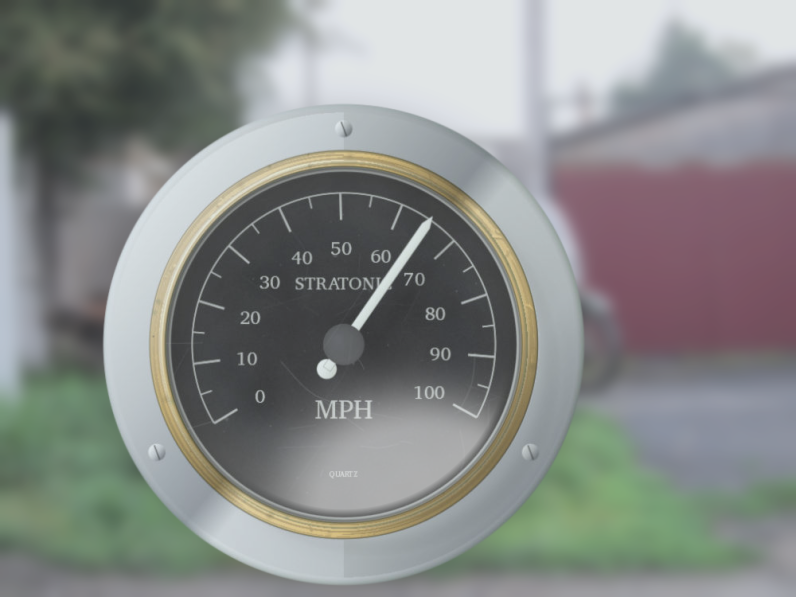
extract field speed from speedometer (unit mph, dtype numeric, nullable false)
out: 65 mph
